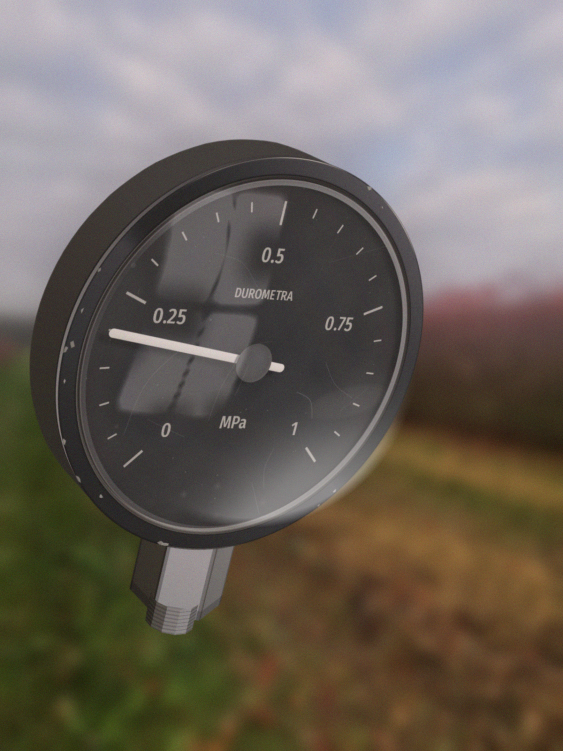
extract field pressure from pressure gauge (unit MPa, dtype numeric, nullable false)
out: 0.2 MPa
